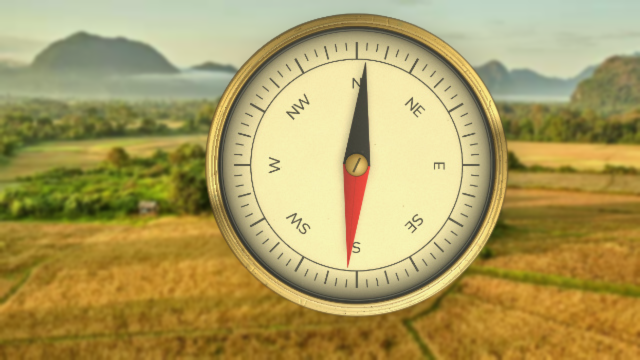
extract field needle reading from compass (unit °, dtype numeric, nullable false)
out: 185 °
